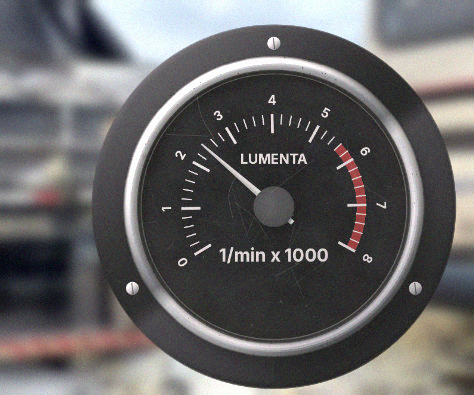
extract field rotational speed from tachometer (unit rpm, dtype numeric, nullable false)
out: 2400 rpm
